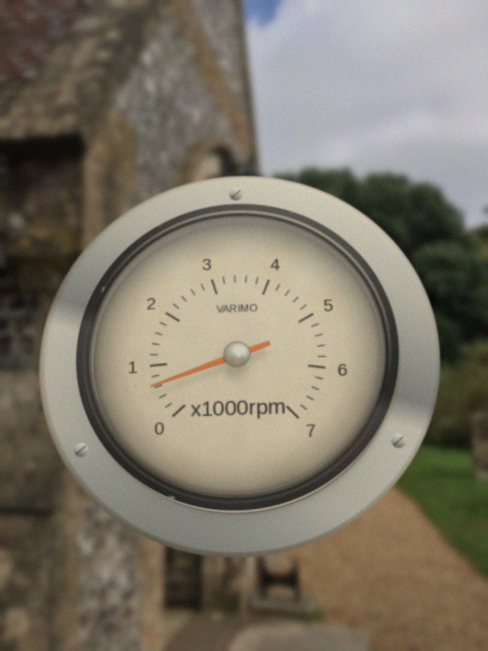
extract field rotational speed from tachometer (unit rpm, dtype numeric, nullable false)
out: 600 rpm
